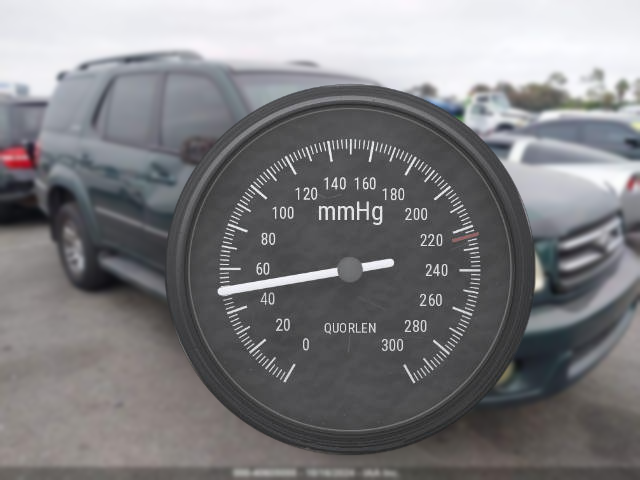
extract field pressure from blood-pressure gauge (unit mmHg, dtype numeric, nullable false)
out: 50 mmHg
